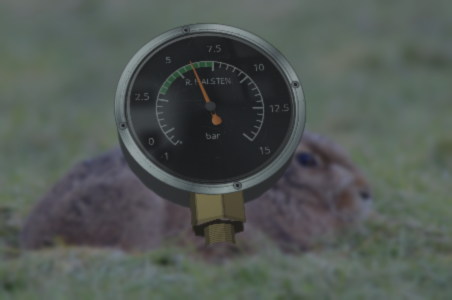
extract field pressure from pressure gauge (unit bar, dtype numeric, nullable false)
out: 6 bar
